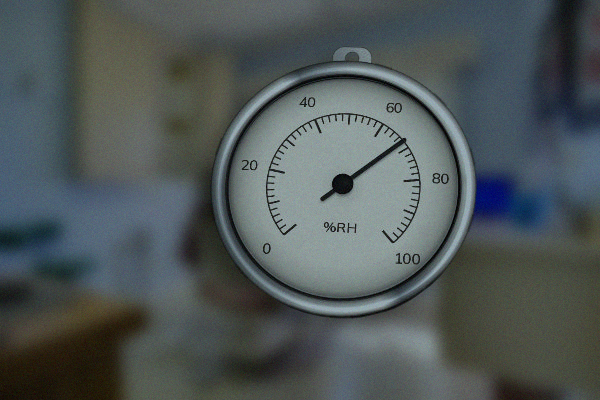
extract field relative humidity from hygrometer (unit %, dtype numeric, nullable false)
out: 68 %
